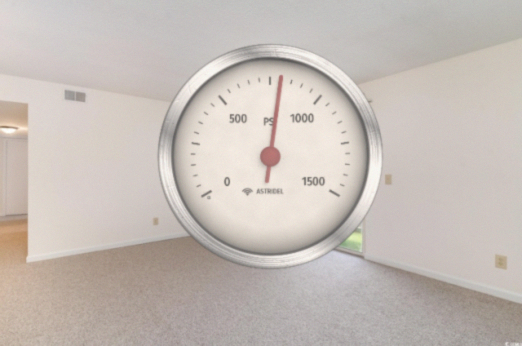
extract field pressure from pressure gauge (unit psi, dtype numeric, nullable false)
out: 800 psi
